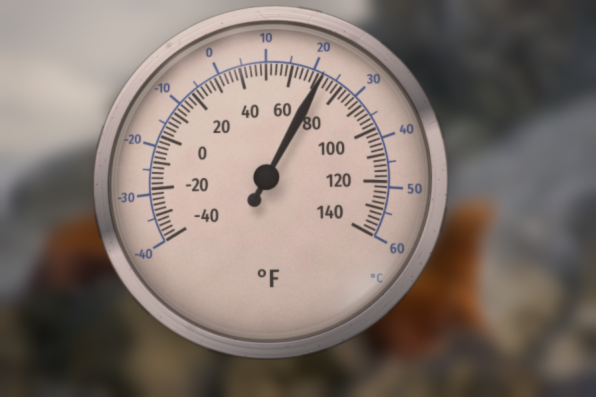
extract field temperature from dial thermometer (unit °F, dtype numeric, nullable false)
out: 72 °F
